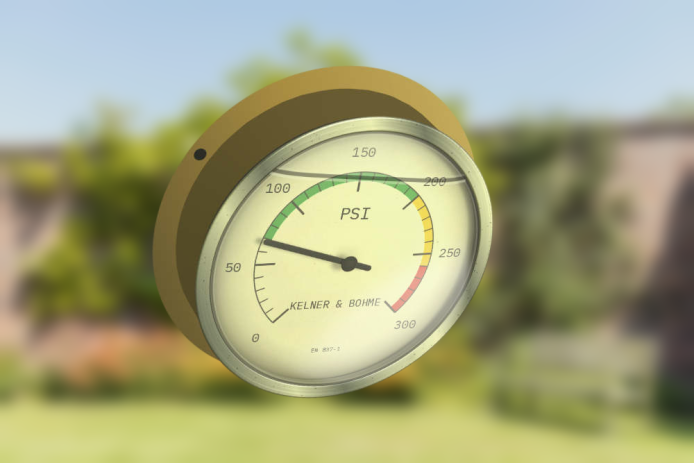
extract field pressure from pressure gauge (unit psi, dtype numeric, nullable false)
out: 70 psi
